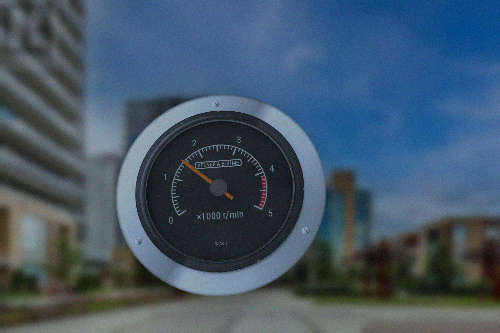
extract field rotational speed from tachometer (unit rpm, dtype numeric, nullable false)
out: 1500 rpm
